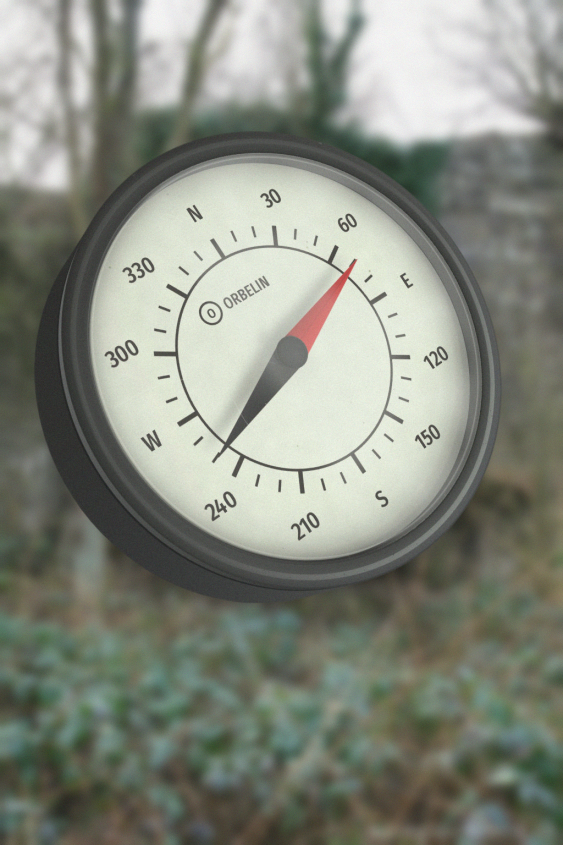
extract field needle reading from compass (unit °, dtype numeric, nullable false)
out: 70 °
